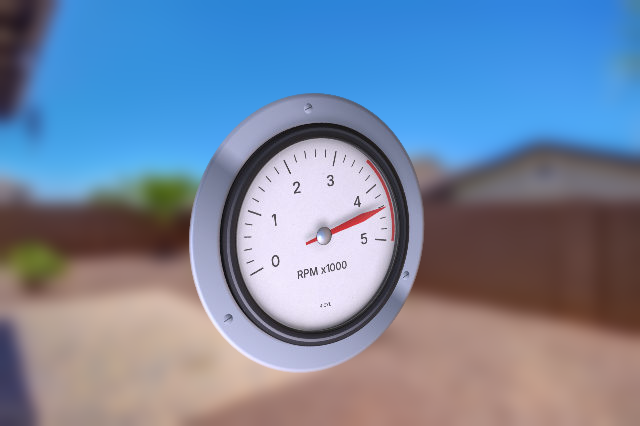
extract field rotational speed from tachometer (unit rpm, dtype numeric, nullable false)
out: 4400 rpm
